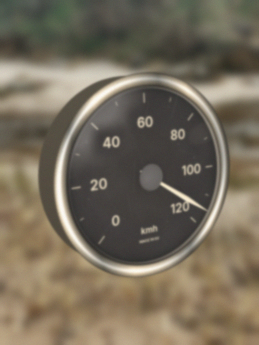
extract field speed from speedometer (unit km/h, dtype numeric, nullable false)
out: 115 km/h
